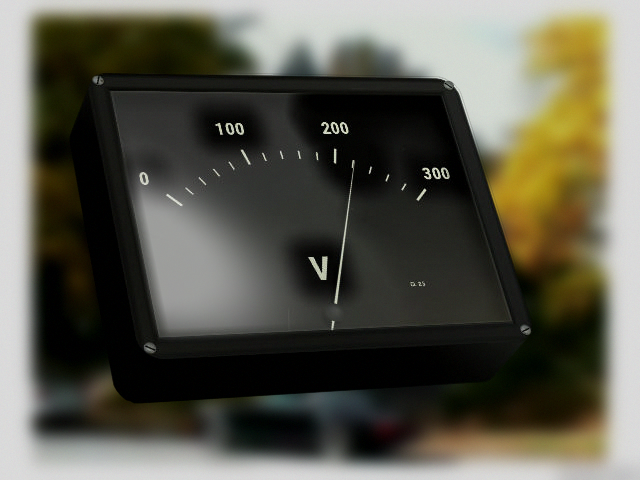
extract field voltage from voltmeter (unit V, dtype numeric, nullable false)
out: 220 V
